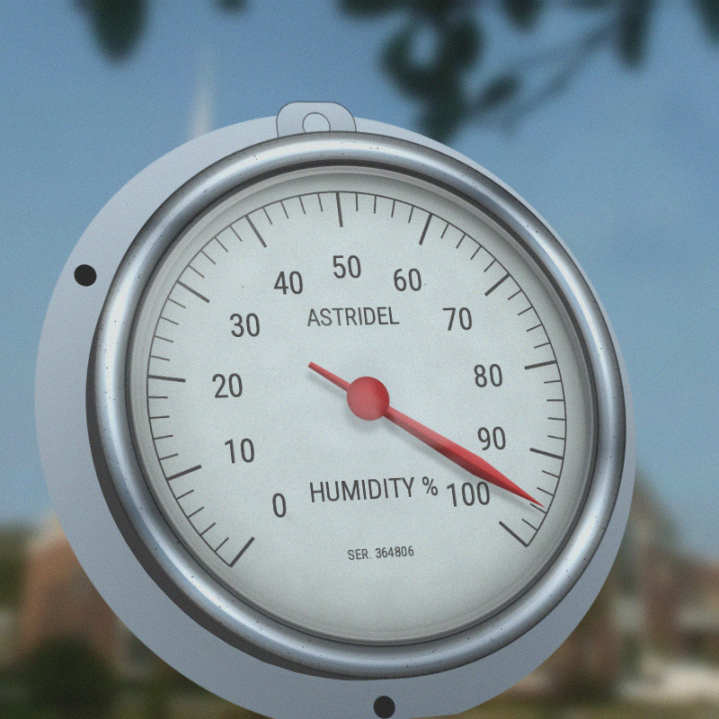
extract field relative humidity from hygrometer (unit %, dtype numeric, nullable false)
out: 96 %
